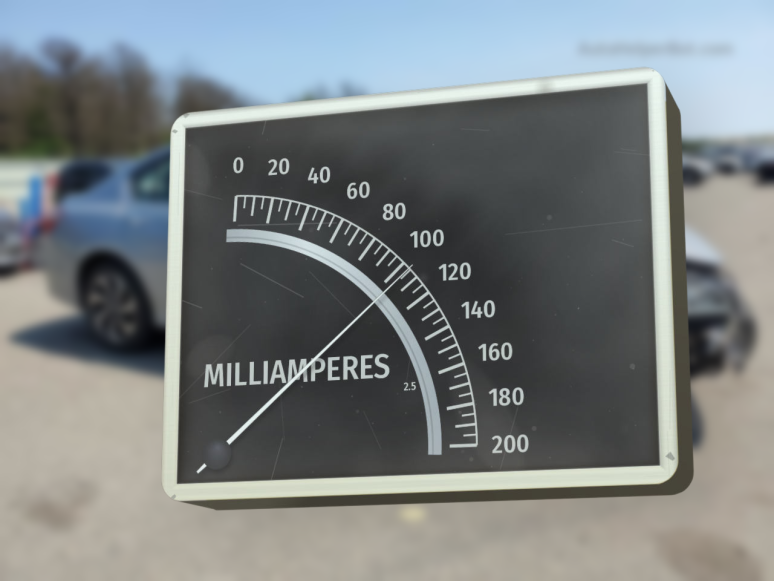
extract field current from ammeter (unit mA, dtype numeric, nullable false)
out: 105 mA
